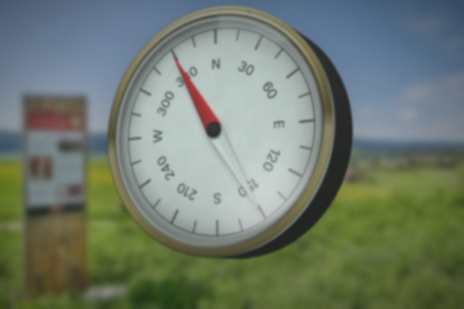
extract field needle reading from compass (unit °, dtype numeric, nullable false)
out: 330 °
